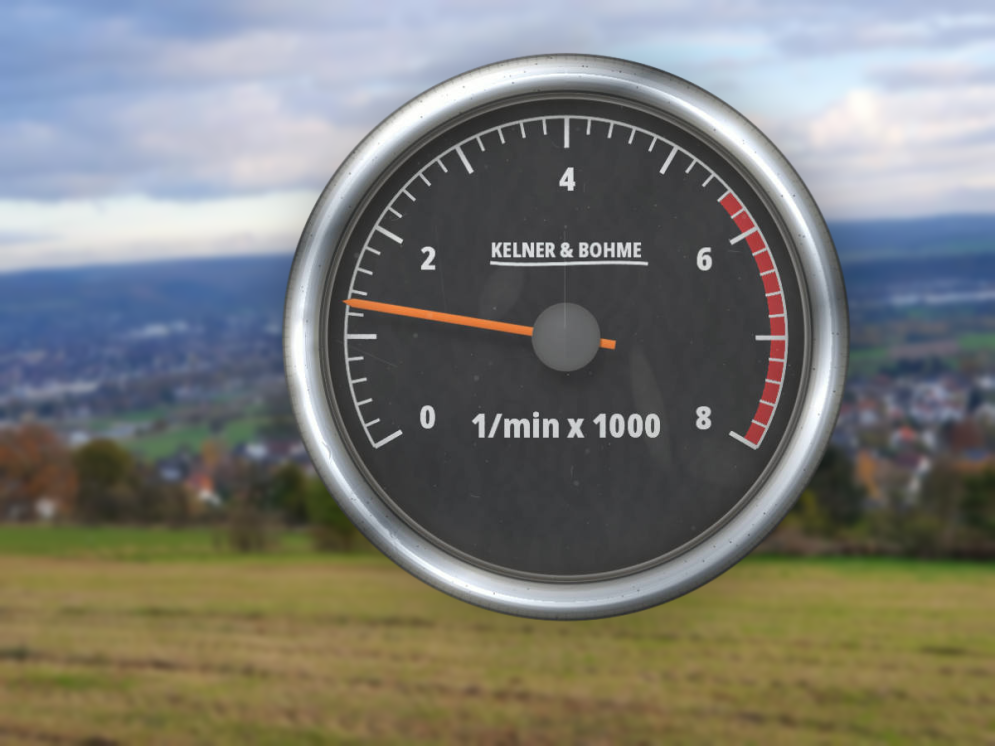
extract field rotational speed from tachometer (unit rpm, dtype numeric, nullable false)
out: 1300 rpm
